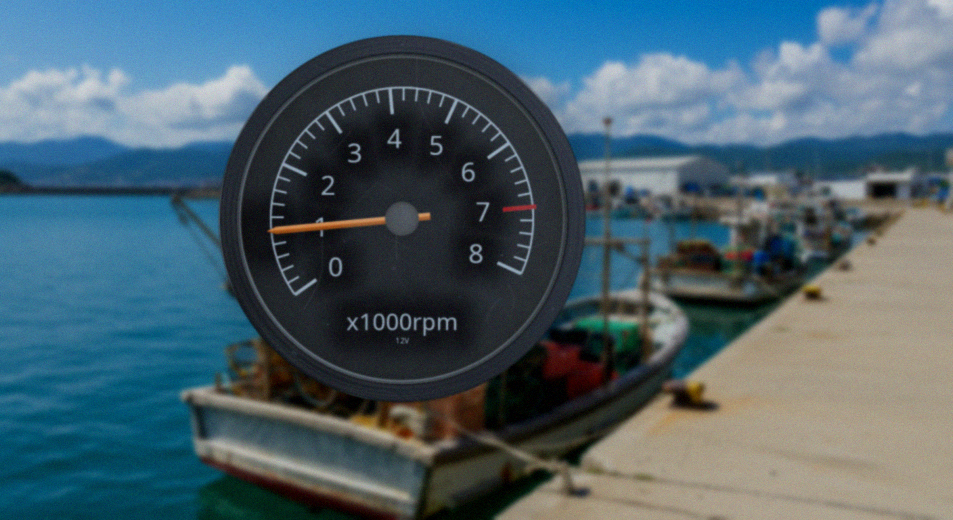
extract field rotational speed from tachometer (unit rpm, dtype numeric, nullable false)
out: 1000 rpm
